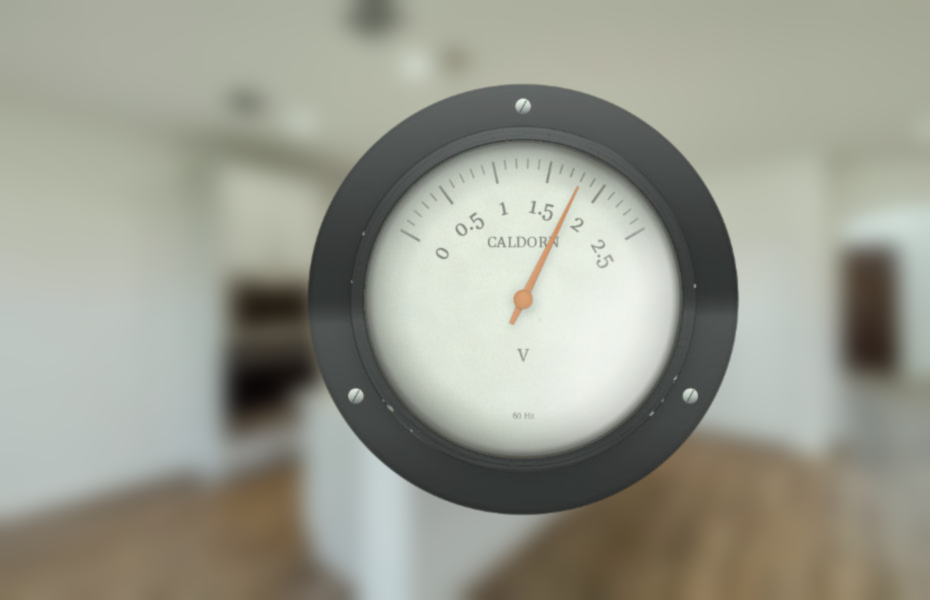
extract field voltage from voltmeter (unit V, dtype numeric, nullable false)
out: 1.8 V
